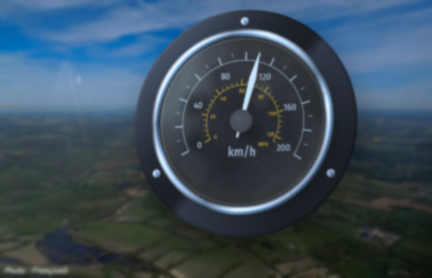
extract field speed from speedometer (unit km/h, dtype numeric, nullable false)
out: 110 km/h
